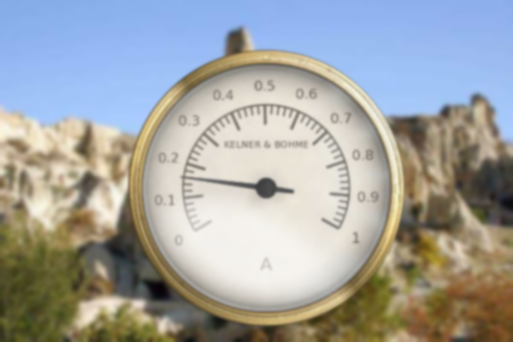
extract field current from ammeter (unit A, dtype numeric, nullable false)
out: 0.16 A
